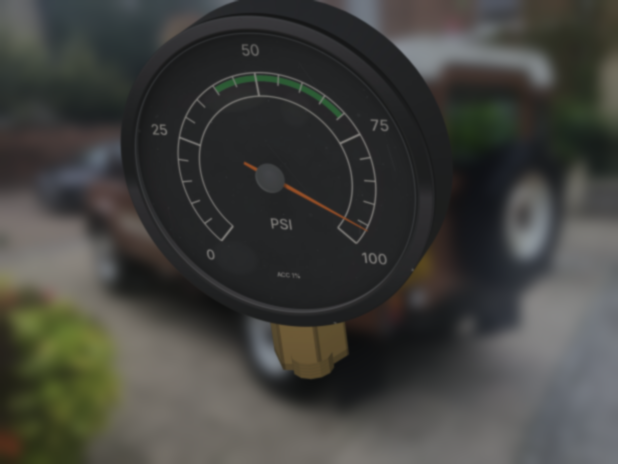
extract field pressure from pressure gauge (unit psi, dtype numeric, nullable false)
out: 95 psi
